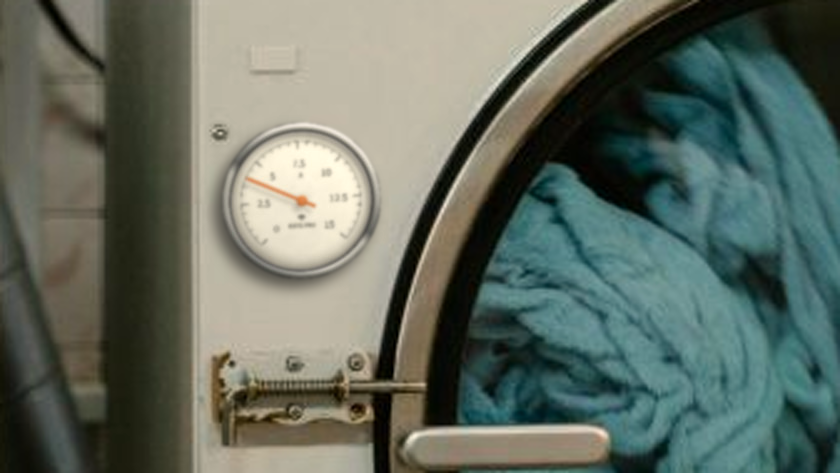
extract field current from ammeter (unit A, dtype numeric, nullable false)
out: 4 A
